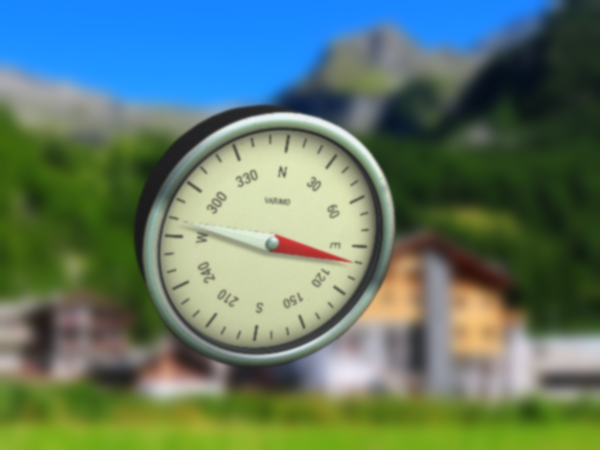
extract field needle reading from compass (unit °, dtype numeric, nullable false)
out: 100 °
